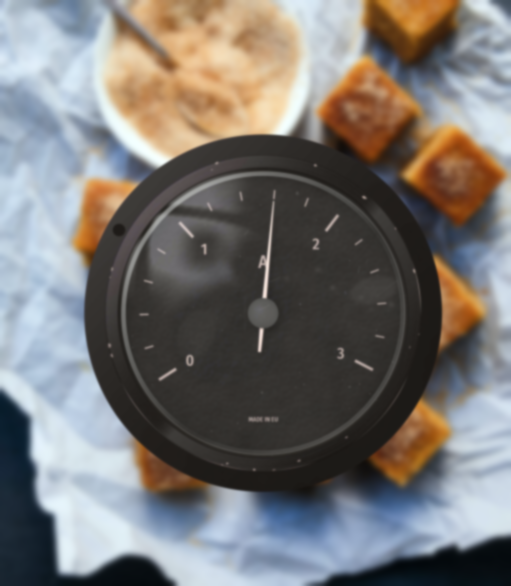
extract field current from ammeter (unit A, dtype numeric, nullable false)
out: 1.6 A
